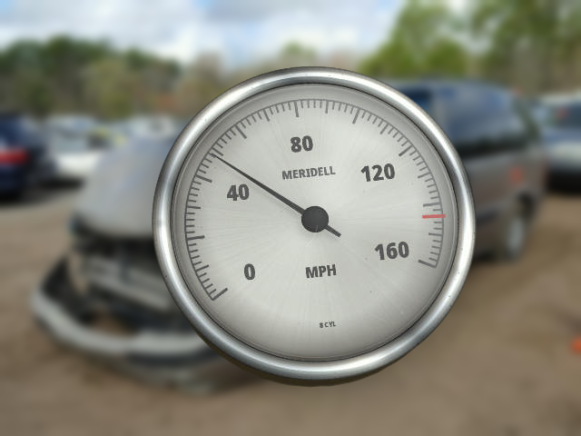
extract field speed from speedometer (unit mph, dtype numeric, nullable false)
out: 48 mph
